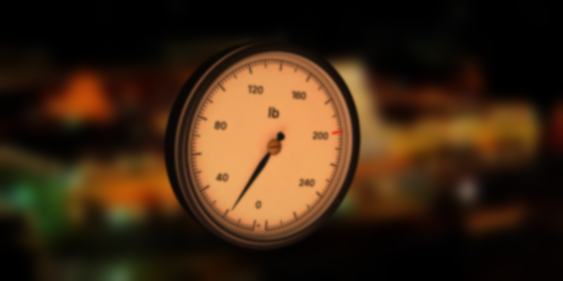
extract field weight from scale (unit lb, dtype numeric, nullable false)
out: 20 lb
